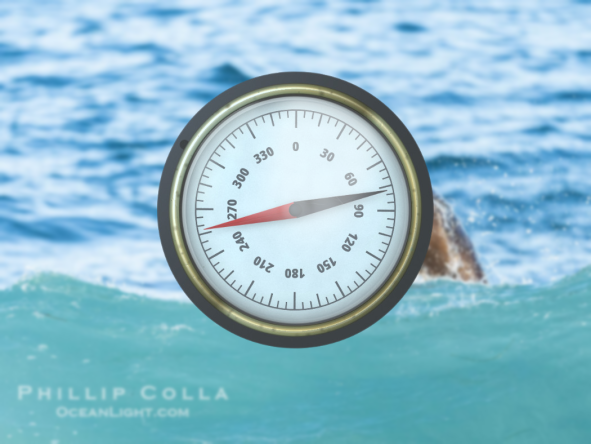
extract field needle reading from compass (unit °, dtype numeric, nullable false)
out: 257.5 °
